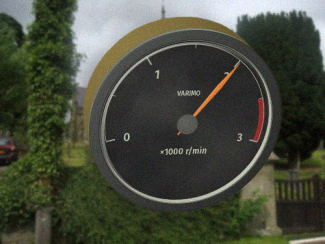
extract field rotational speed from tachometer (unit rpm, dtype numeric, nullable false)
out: 2000 rpm
